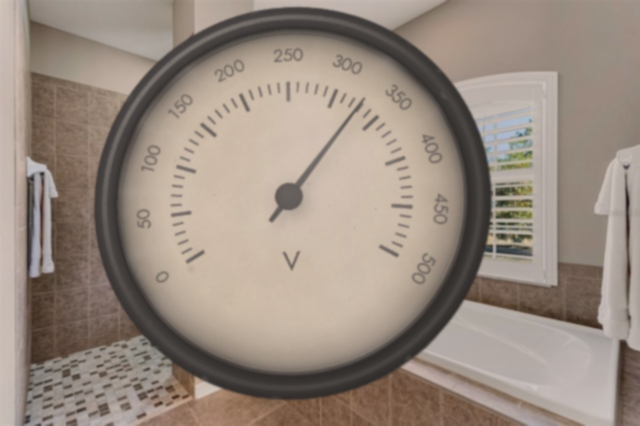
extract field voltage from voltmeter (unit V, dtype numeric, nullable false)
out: 330 V
